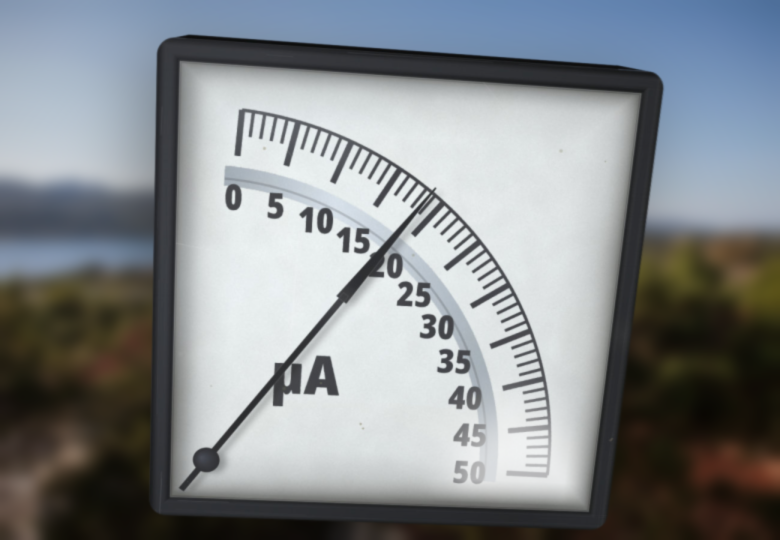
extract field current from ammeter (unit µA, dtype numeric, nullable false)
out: 18.5 µA
